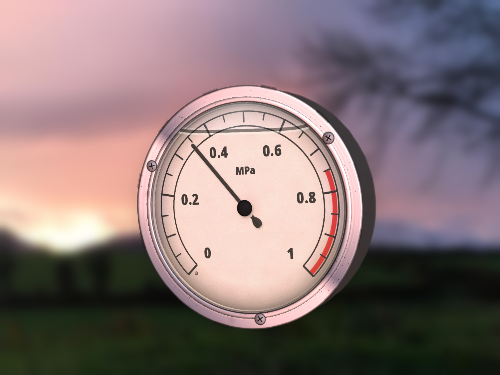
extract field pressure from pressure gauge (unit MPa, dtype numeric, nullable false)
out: 0.35 MPa
